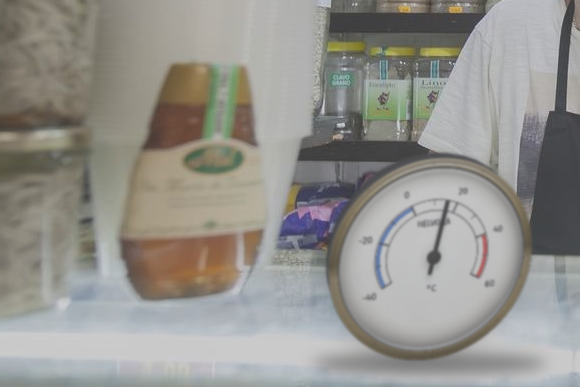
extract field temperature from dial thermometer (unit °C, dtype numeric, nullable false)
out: 15 °C
